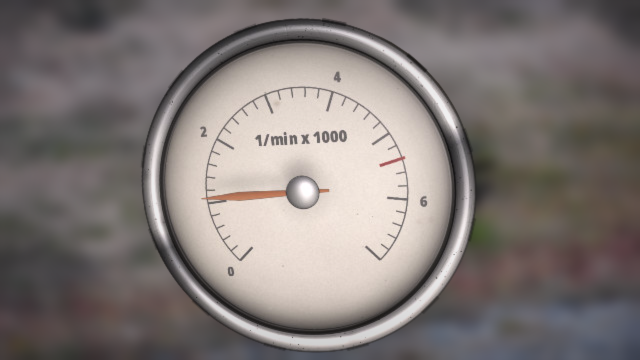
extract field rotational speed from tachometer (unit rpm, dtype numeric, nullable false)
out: 1100 rpm
